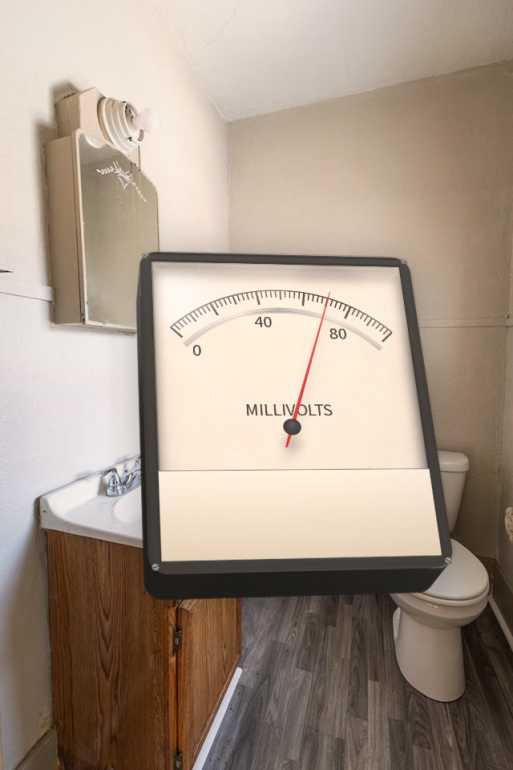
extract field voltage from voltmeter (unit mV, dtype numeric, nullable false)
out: 70 mV
